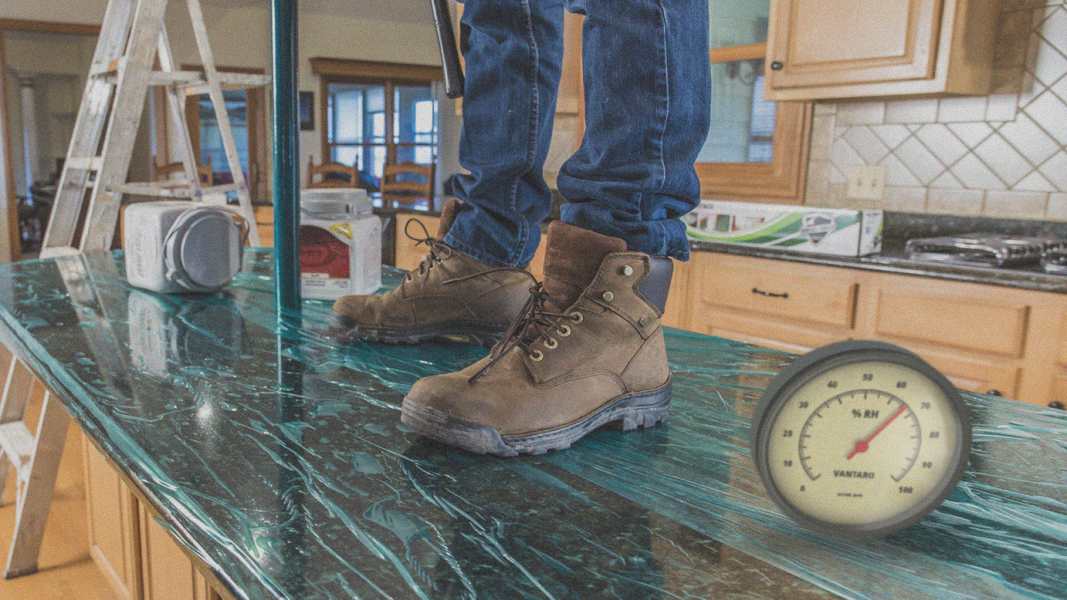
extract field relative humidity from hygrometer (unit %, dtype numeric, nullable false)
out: 65 %
